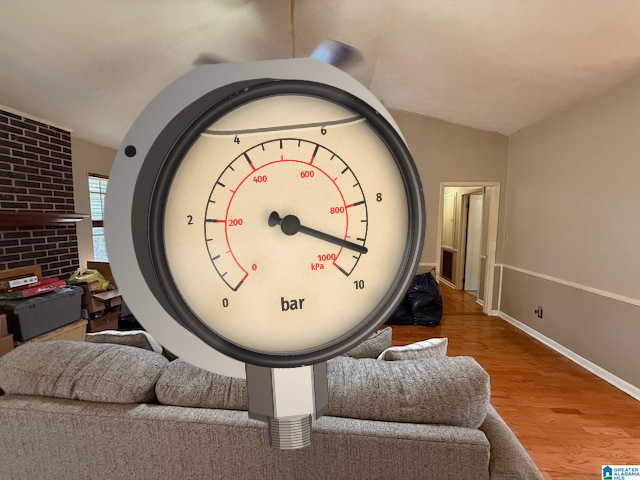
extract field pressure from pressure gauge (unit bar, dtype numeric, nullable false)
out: 9.25 bar
